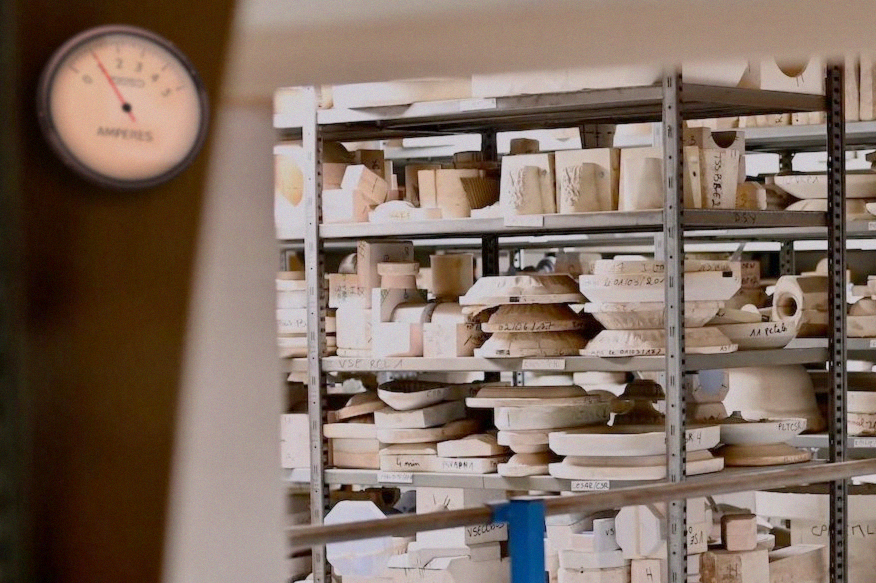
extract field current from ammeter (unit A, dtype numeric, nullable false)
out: 1 A
